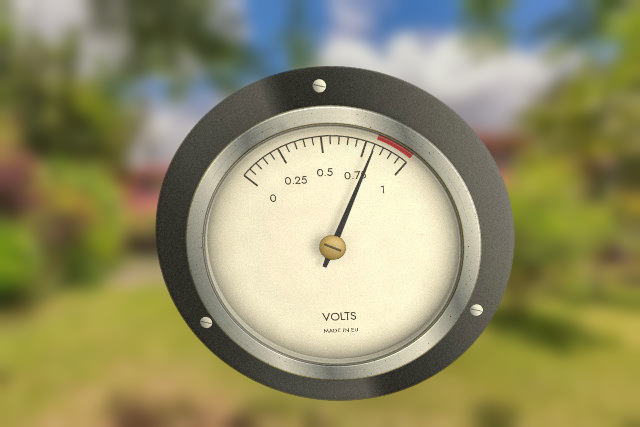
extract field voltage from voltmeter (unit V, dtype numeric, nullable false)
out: 0.8 V
